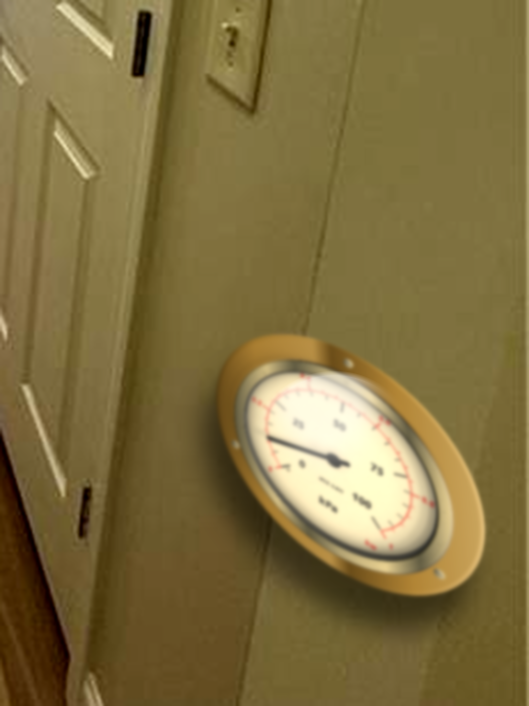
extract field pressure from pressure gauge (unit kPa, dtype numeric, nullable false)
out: 10 kPa
